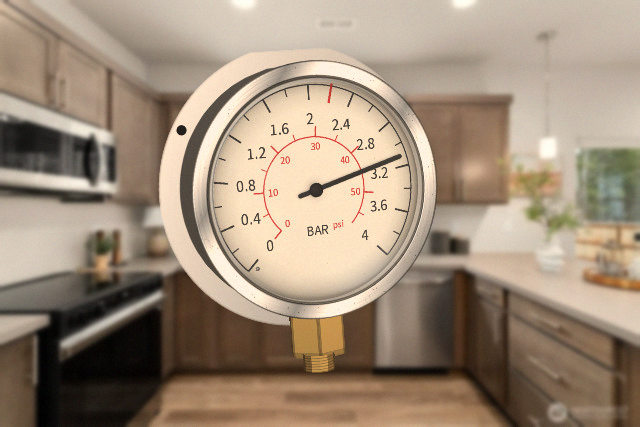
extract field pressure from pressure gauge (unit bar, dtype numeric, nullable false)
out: 3.1 bar
